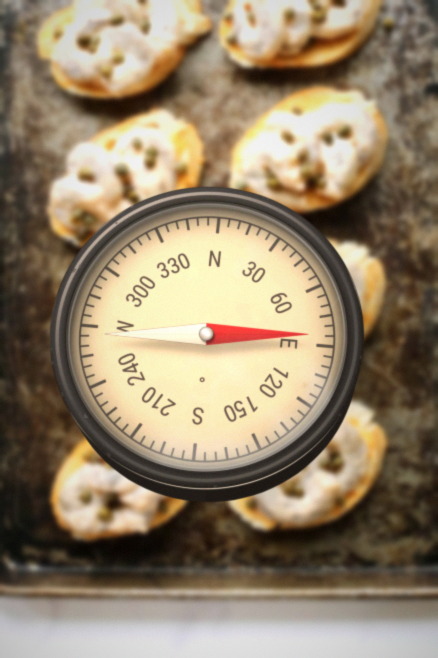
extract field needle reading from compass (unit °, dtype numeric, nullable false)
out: 85 °
